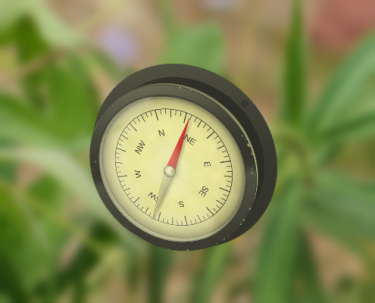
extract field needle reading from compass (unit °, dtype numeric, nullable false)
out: 35 °
